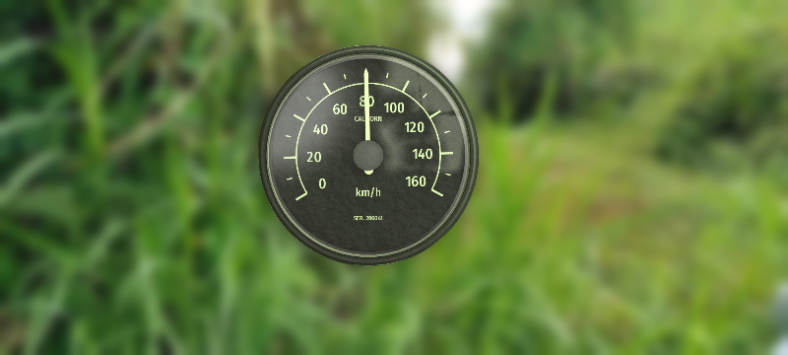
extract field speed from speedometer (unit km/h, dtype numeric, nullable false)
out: 80 km/h
